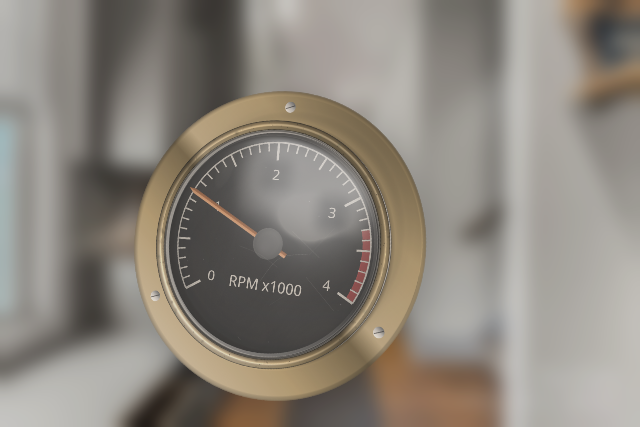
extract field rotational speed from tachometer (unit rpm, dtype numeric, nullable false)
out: 1000 rpm
